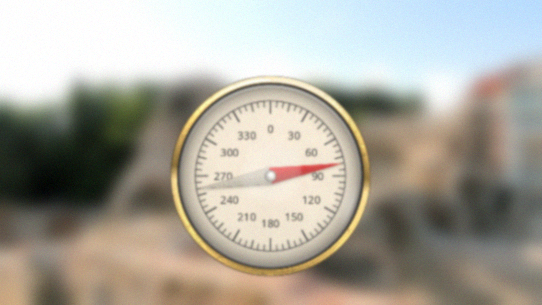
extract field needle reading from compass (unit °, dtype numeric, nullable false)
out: 80 °
